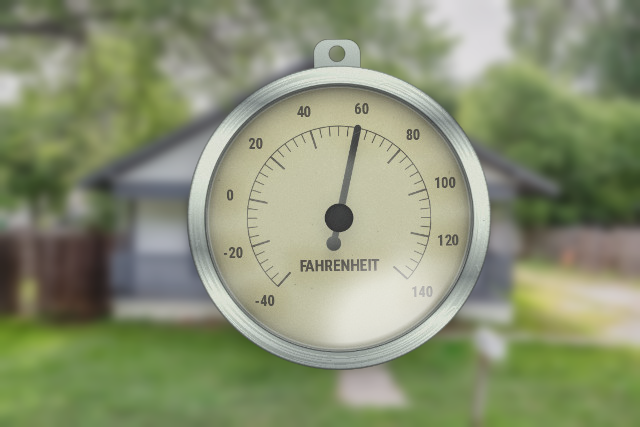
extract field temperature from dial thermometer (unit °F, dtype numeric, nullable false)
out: 60 °F
